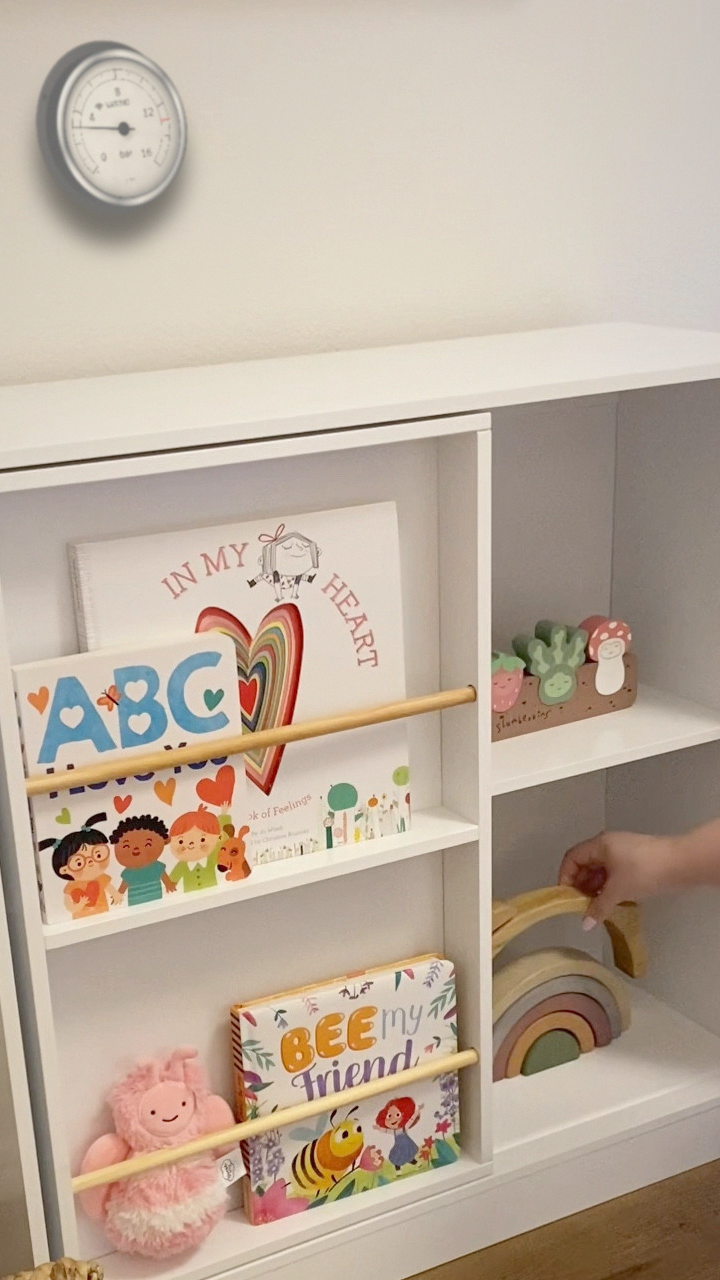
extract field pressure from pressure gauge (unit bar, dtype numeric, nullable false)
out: 3 bar
